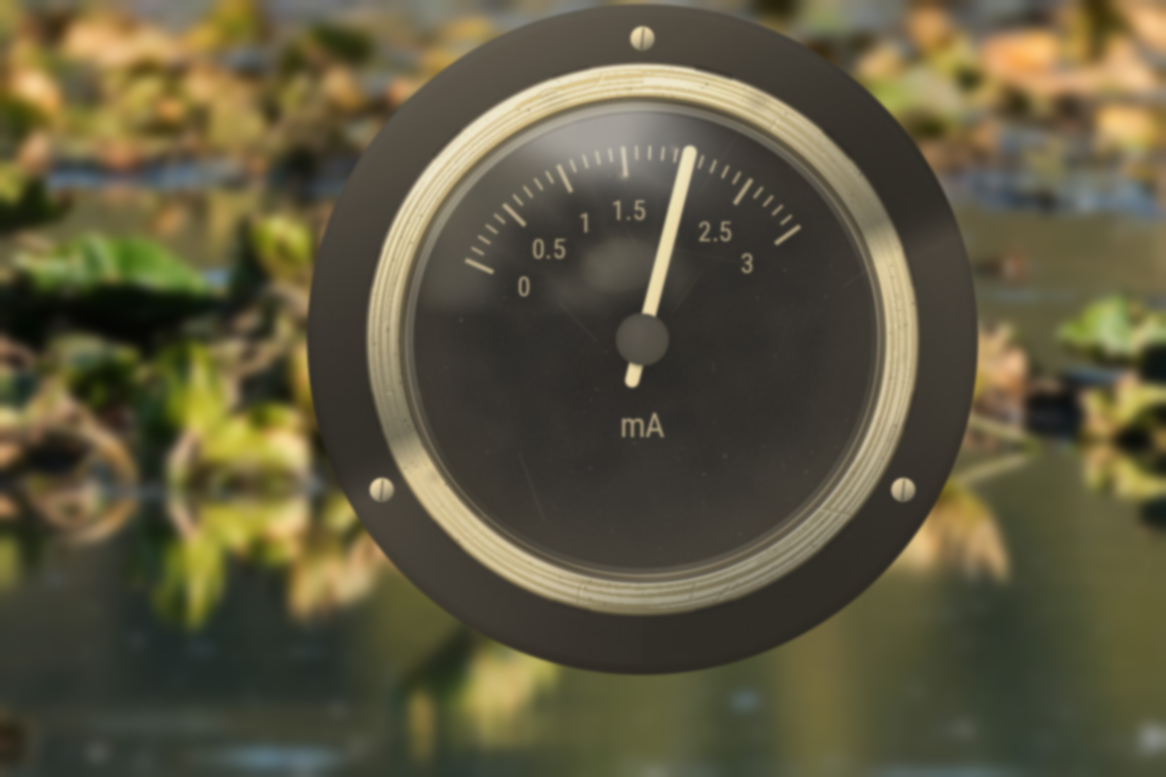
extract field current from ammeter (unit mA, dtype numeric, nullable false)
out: 2 mA
